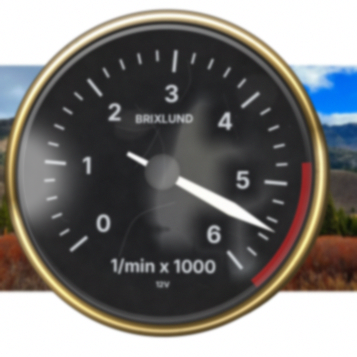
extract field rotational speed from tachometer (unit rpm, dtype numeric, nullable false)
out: 5500 rpm
